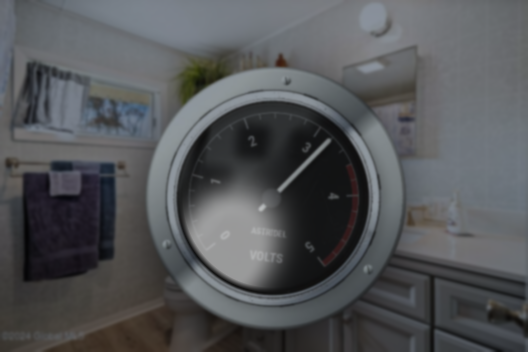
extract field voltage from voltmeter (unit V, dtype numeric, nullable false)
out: 3.2 V
